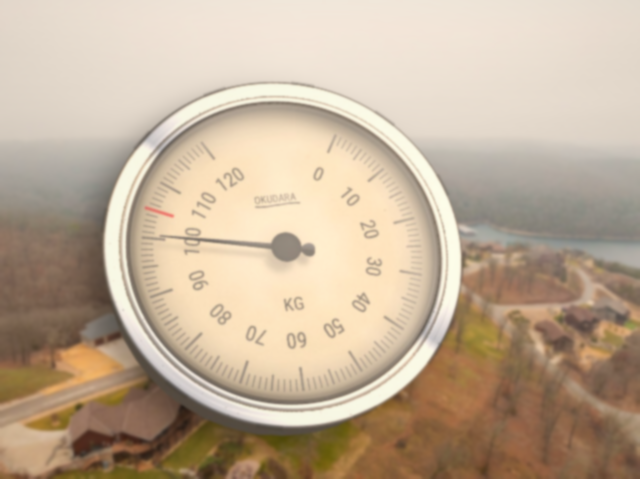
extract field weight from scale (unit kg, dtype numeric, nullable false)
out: 100 kg
